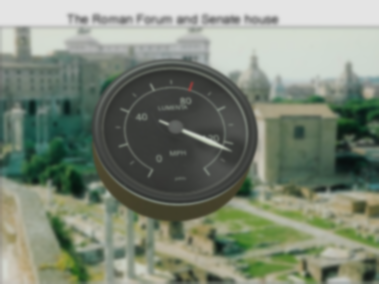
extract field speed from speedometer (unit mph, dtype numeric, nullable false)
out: 125 mph
